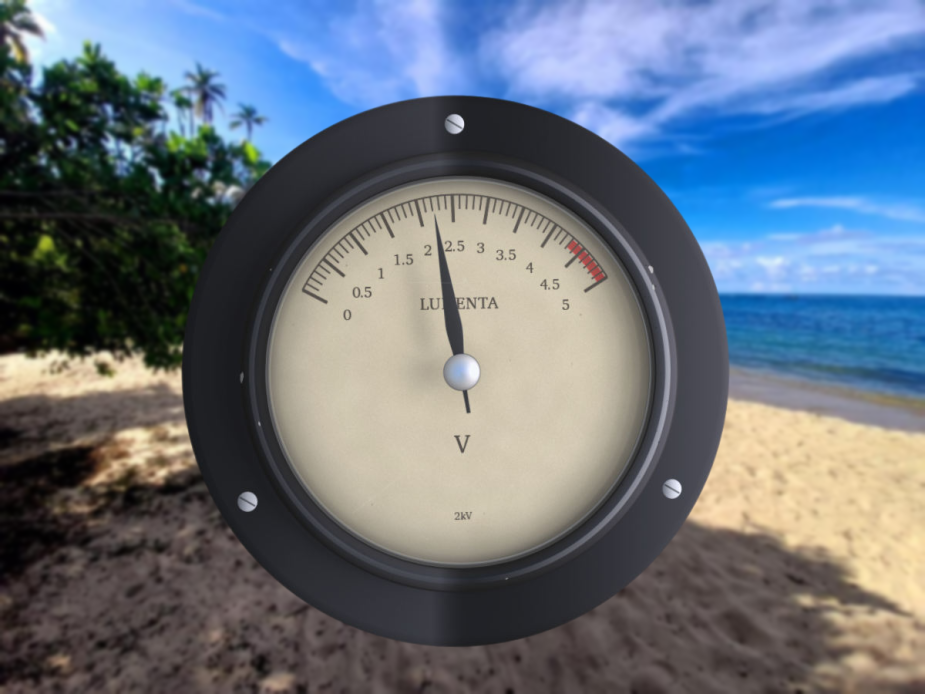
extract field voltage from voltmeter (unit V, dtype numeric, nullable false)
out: 2.2 V
